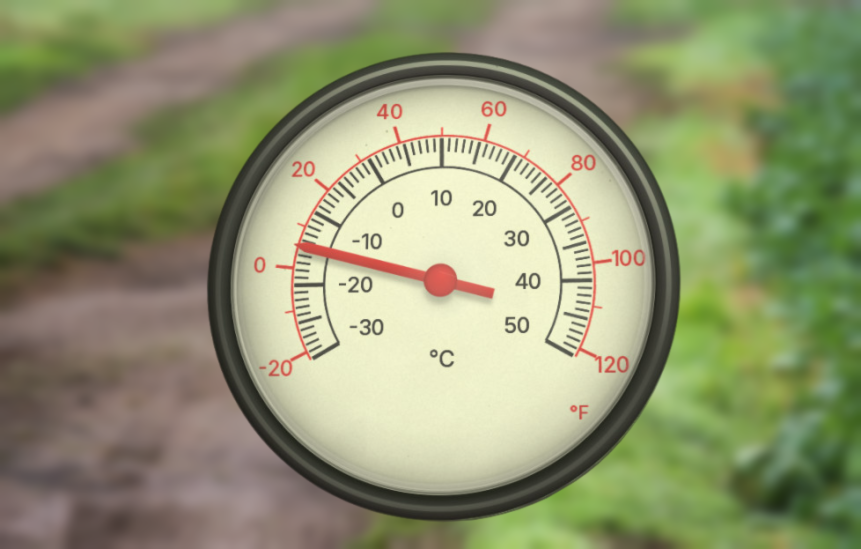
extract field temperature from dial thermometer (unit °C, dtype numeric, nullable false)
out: -15 °C
